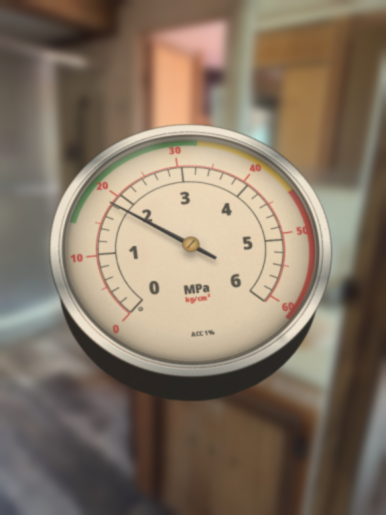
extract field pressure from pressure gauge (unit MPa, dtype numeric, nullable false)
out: 1.8 MPa
